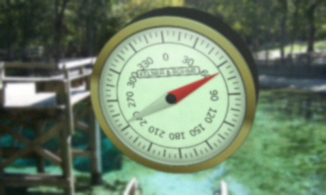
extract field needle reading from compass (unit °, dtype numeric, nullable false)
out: 65 °
